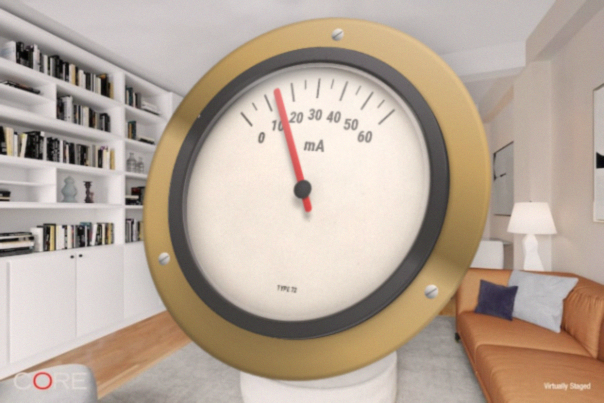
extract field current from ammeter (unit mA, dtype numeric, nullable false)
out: 15 mA
